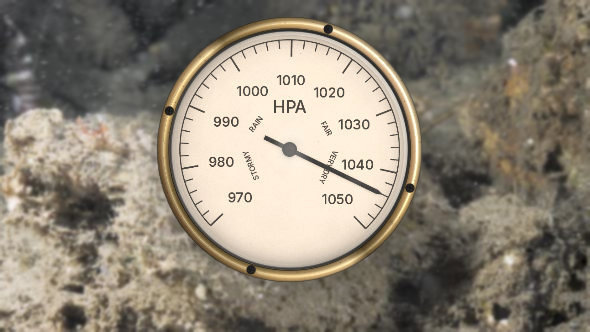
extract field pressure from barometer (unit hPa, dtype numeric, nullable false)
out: 1044 hPa
